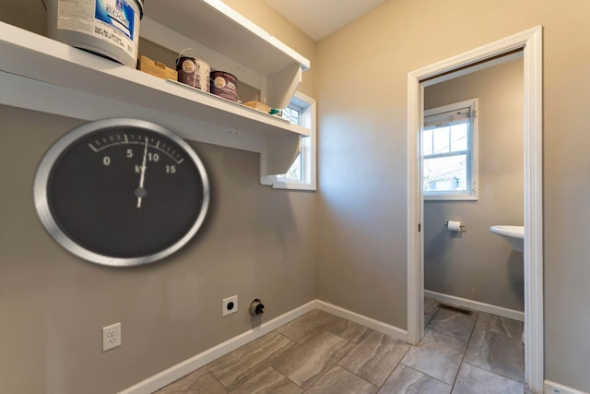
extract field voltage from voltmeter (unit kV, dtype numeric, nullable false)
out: 8 kV
